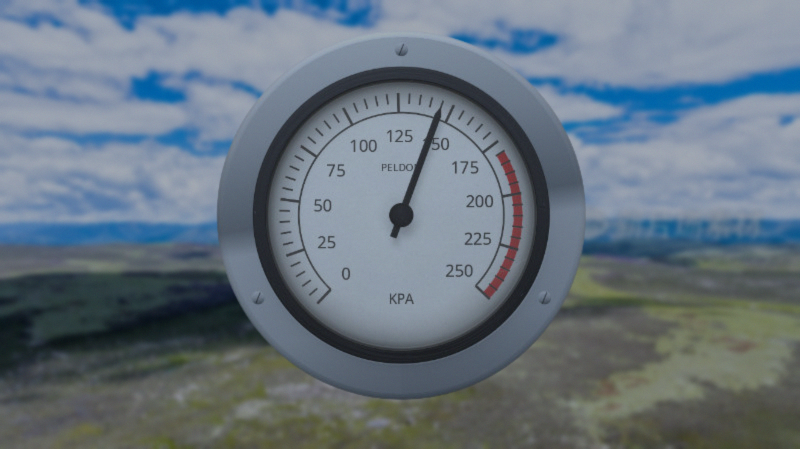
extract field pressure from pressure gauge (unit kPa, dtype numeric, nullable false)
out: 145 kPa
